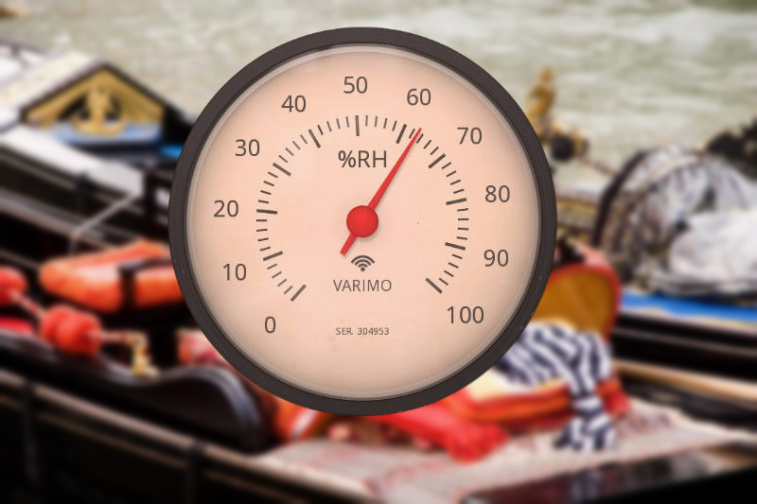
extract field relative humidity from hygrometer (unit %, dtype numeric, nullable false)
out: 63 %
